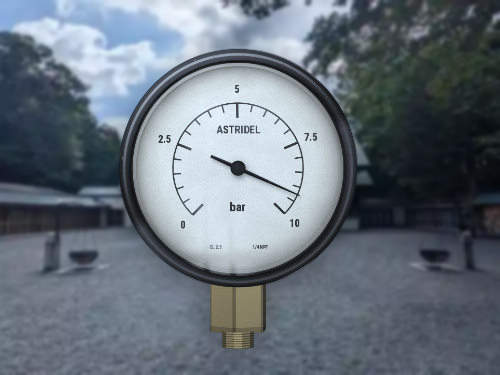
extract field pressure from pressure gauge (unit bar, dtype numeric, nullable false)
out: 9.25 bar
